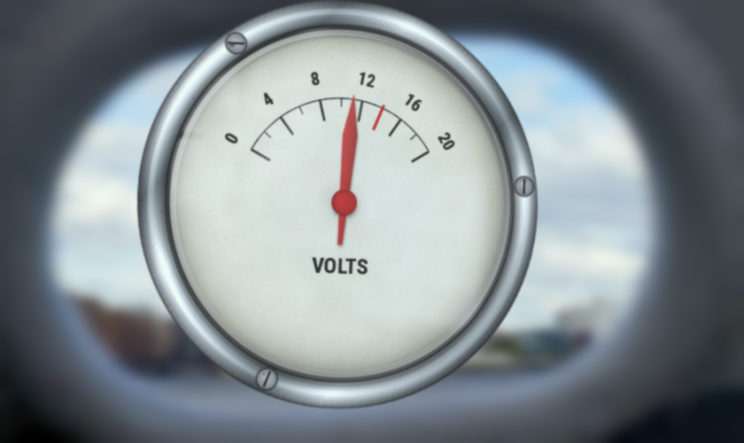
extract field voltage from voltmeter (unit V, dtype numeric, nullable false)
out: 11 V
